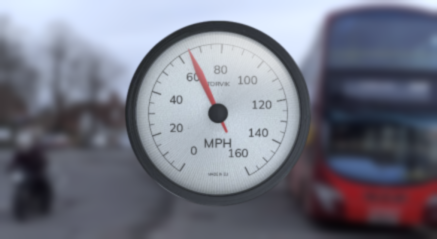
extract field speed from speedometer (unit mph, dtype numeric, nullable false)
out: 65 mph
